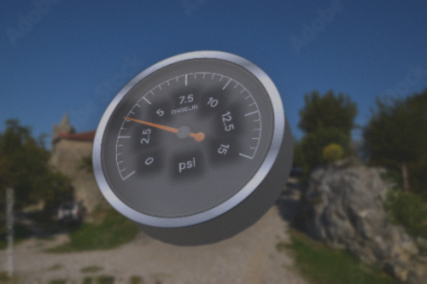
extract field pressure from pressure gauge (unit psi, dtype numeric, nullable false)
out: 3.5 psi
